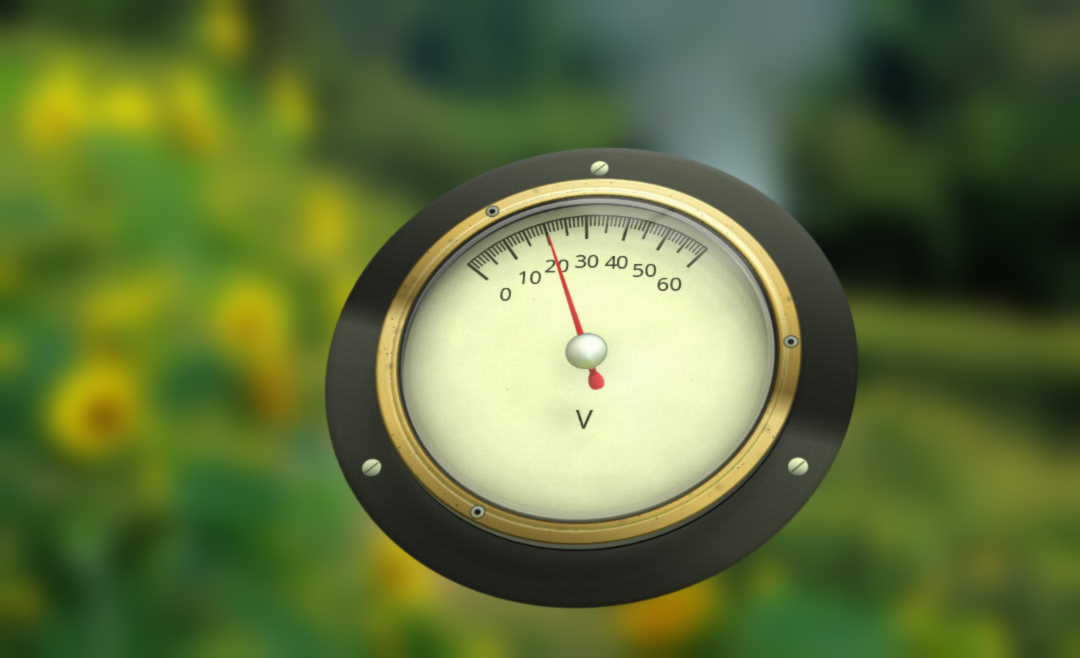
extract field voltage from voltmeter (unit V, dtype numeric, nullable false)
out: 20 V
